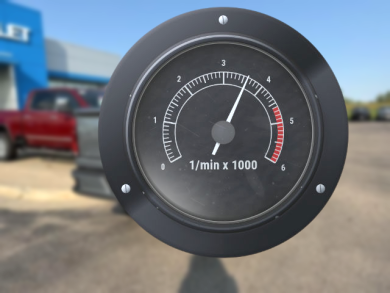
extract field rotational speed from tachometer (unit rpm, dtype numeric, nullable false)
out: 3600 rpm
